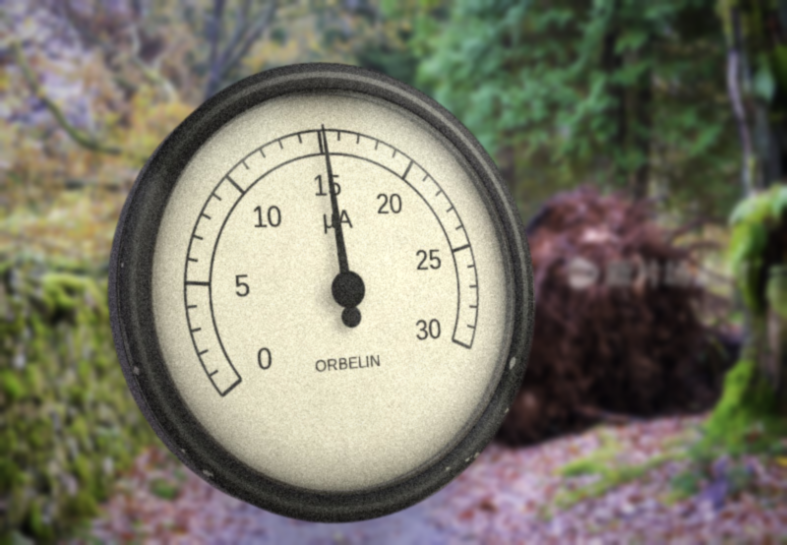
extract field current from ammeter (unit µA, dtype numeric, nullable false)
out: 15 µA
